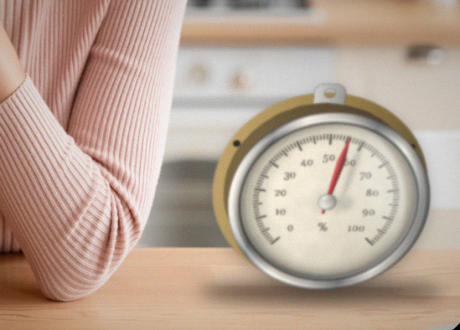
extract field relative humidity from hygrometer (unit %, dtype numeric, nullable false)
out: 55 %
